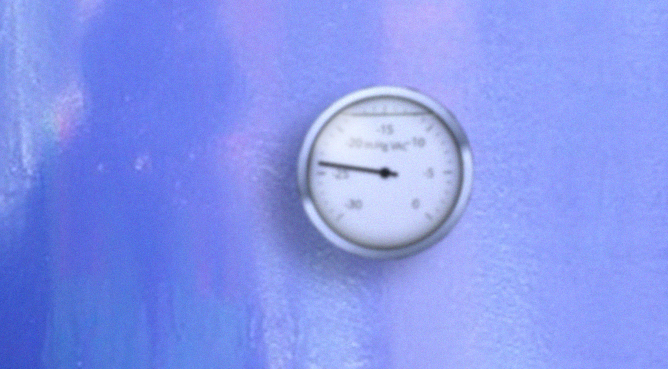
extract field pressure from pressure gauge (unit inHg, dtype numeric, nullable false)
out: -24 inHg
